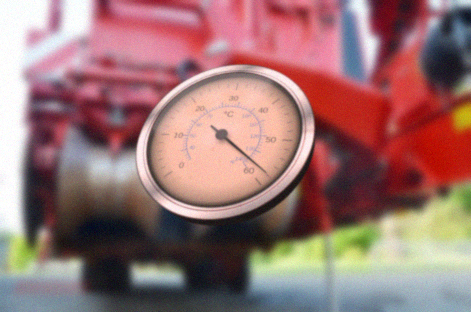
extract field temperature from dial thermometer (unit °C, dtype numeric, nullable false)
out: 58 °C
